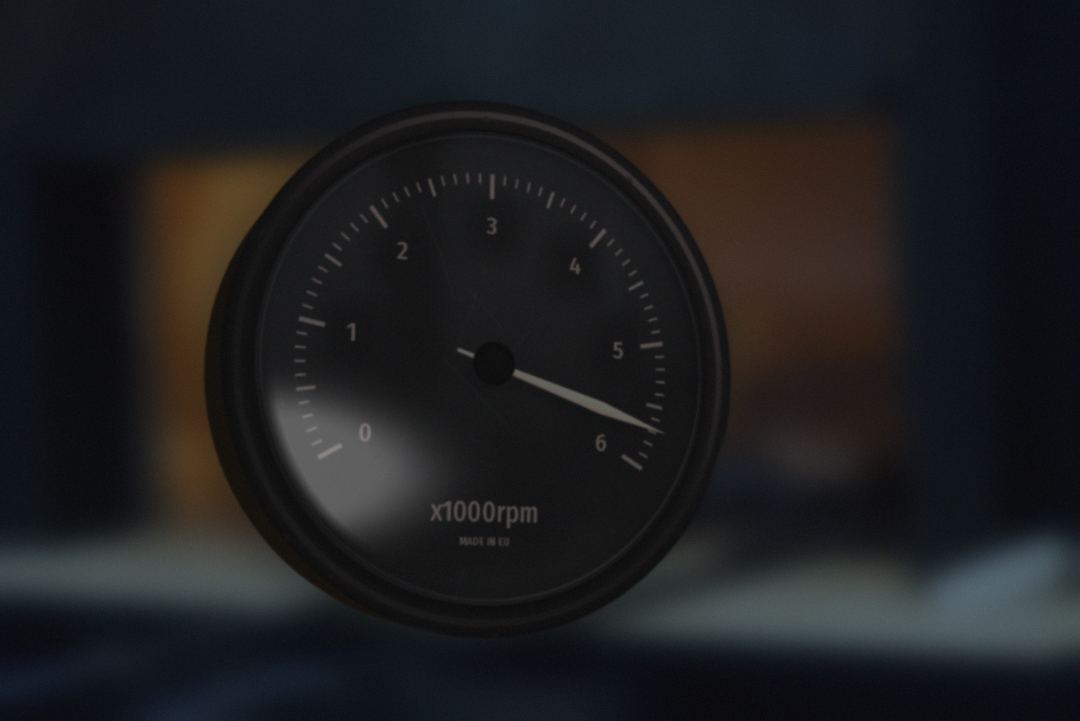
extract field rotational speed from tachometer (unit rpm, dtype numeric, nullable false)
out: 5700 rpm
